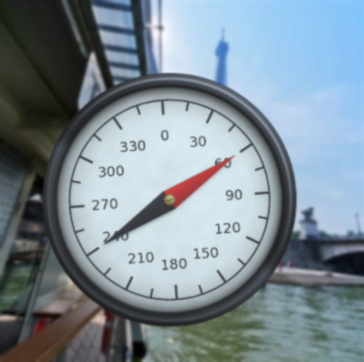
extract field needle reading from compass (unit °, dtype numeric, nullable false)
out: 60 °
